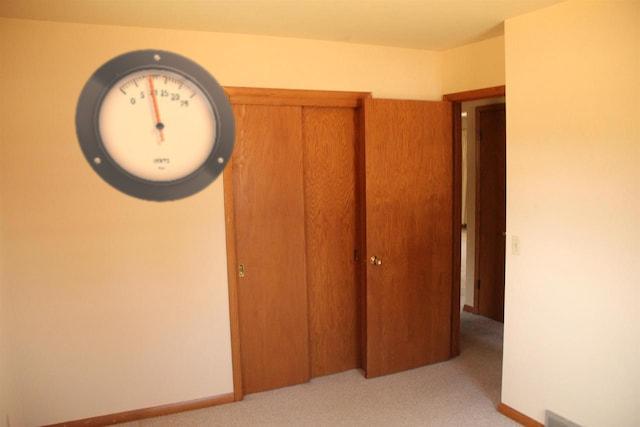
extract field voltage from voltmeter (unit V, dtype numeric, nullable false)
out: 10 V
